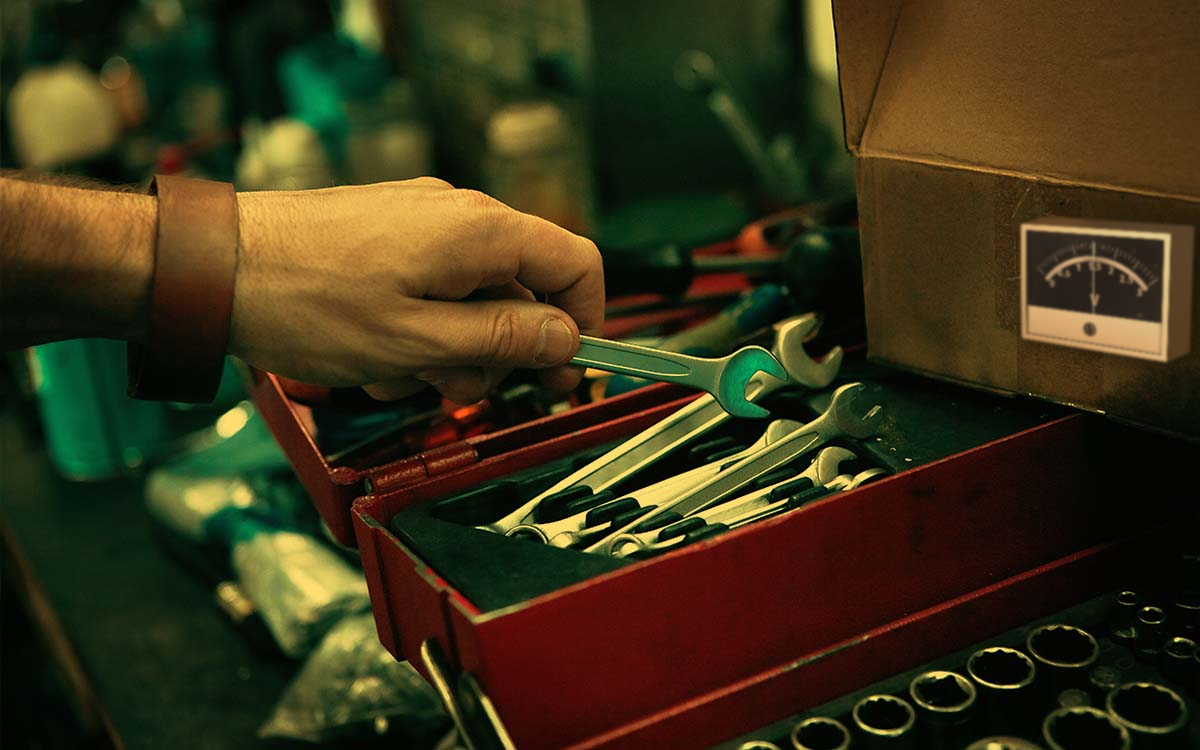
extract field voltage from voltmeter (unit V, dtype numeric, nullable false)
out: 1.5 V
